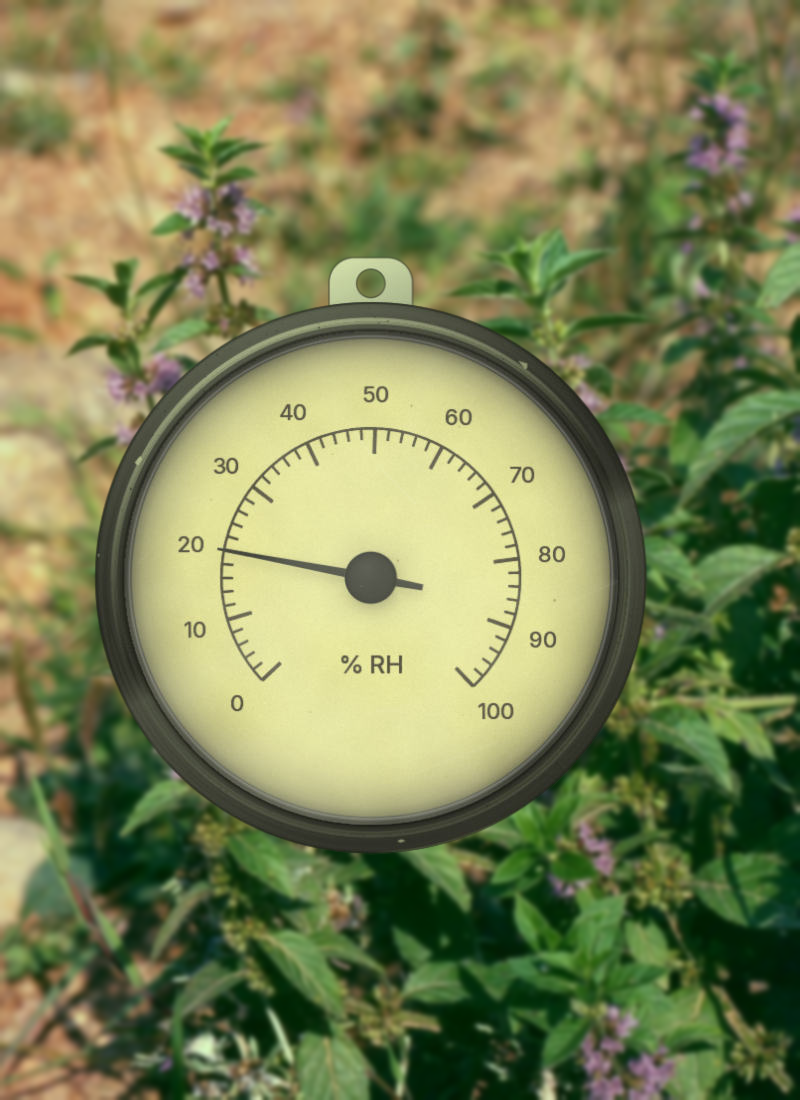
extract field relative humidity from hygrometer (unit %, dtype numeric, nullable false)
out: 20 %
